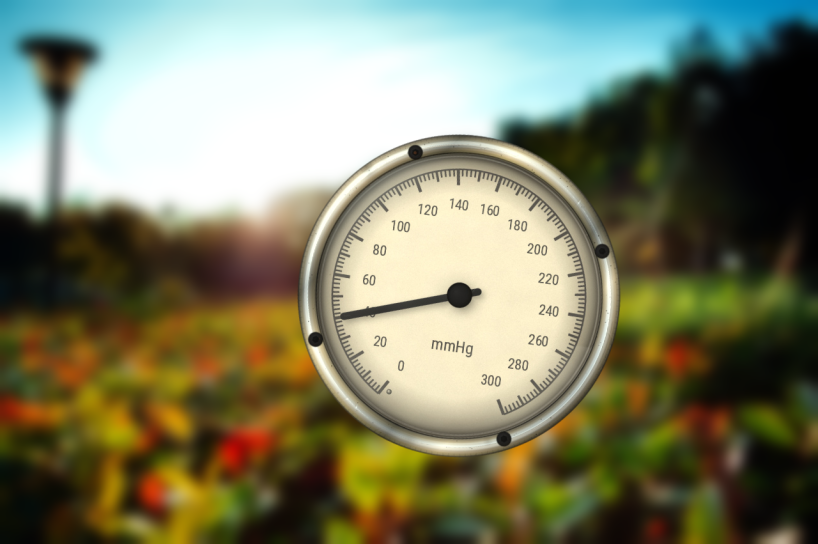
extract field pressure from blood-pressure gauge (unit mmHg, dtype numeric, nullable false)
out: 40 mmHg
